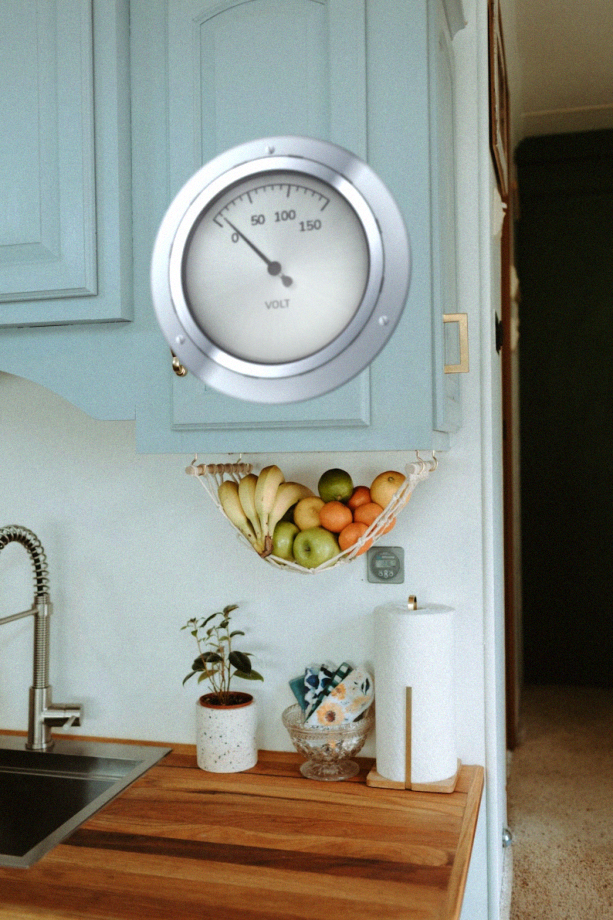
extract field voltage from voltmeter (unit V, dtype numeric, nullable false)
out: 10 V
